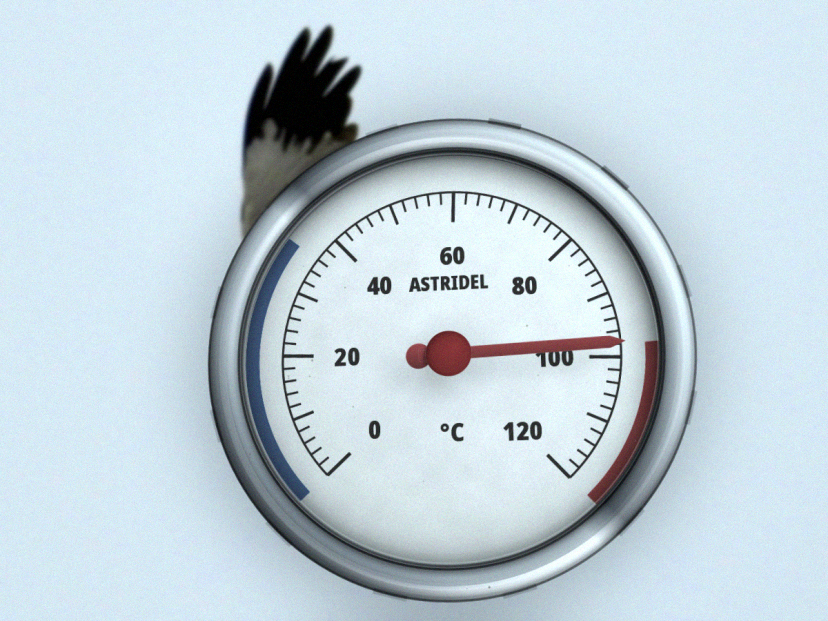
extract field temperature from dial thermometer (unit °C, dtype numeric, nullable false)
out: 98 °C
